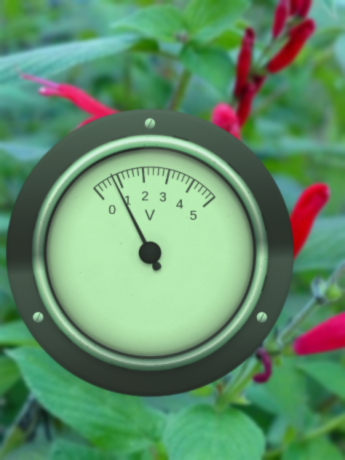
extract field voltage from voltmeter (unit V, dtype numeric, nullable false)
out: 0.8 V
